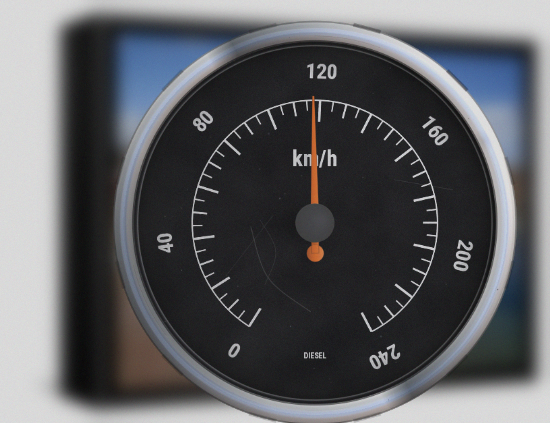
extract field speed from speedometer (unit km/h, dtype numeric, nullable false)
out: 117.5 km/h
